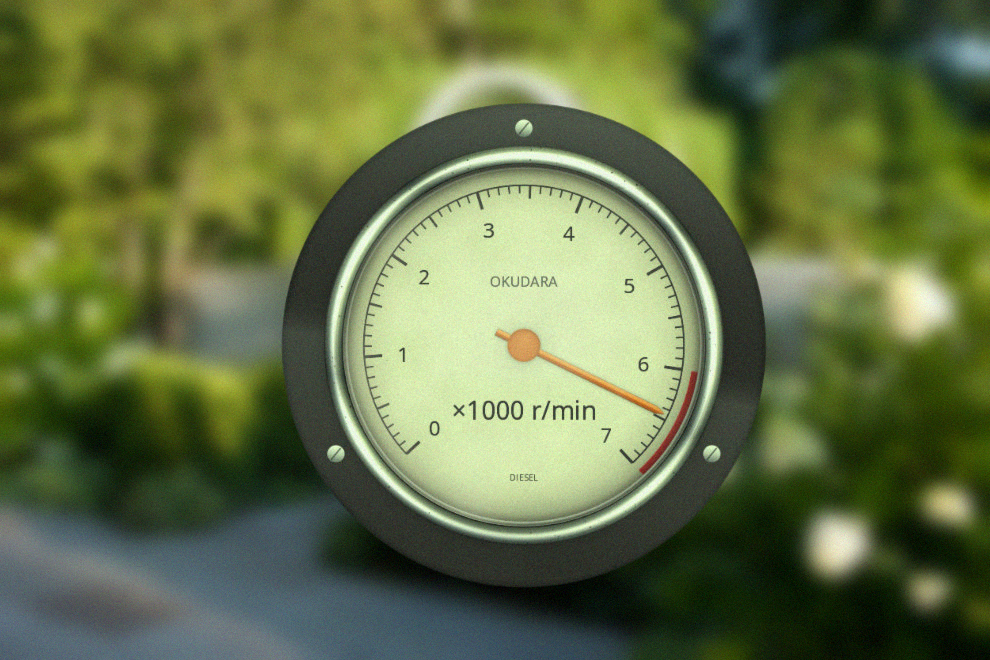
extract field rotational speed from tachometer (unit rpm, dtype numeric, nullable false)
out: 6450 rpm
